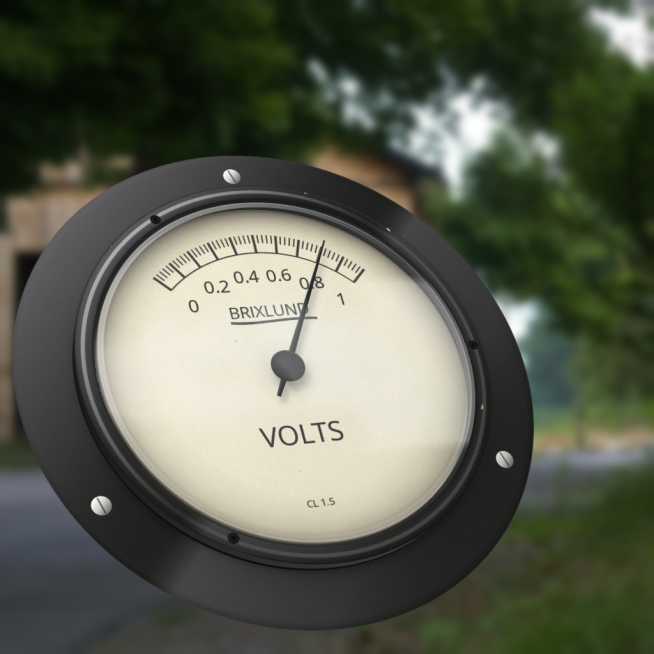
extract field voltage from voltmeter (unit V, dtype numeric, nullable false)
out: 0.8 V
